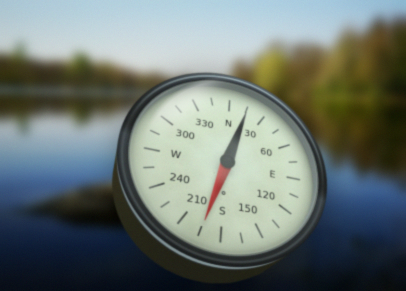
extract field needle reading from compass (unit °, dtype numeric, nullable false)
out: 195 °
